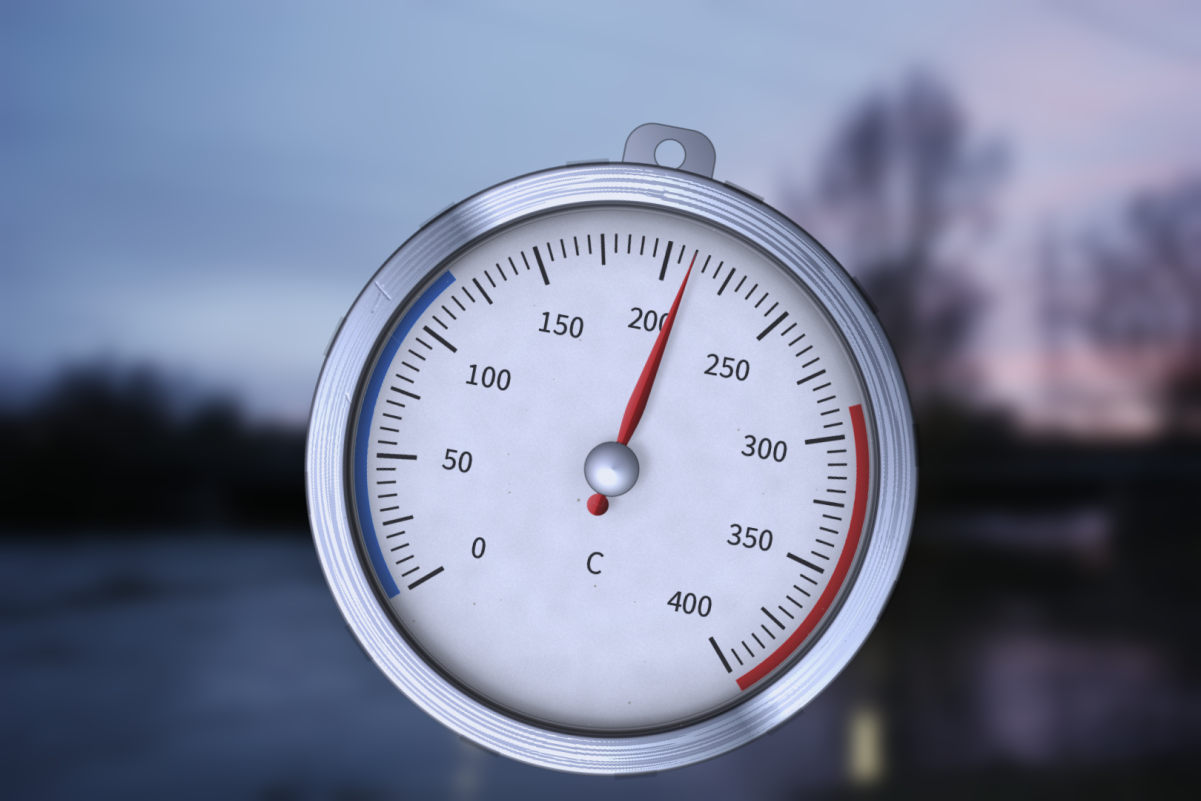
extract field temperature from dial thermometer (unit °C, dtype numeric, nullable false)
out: 210 °C
